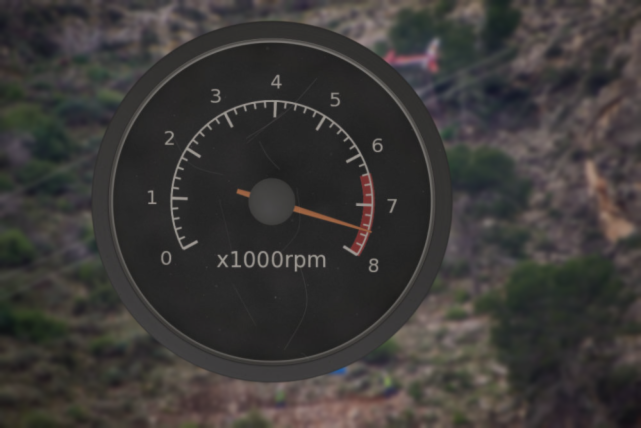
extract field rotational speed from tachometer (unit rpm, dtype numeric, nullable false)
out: 7500 rpm
